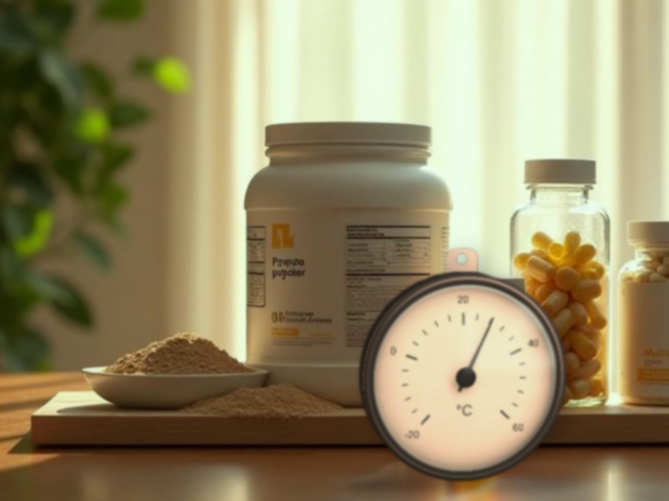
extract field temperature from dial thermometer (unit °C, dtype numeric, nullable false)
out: 28 °C
